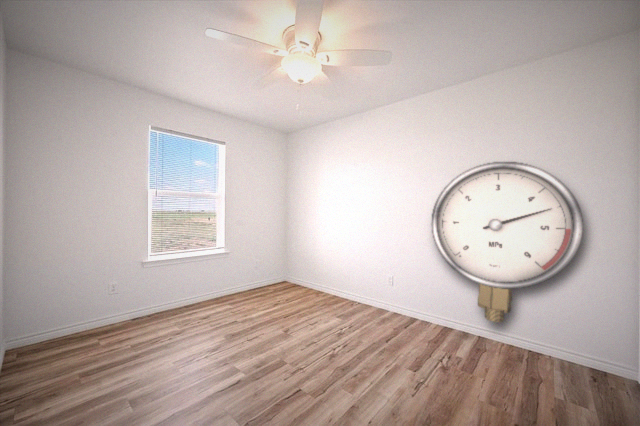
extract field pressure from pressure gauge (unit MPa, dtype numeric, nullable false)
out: 4.5 MPa
